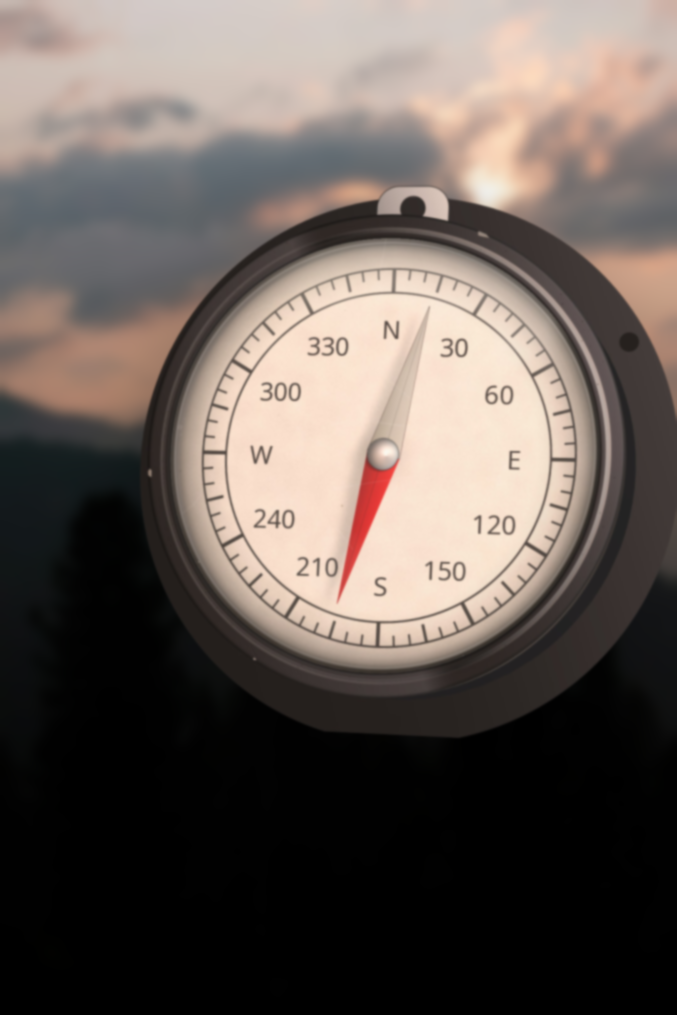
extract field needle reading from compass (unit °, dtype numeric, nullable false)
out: 195 °
